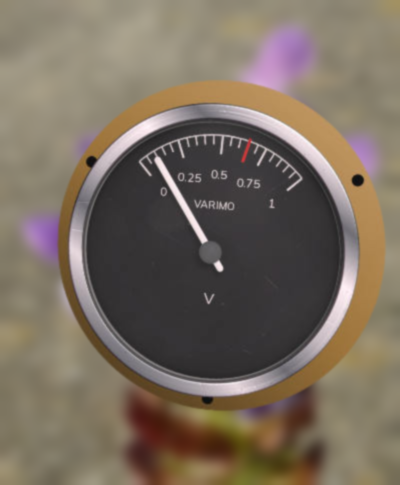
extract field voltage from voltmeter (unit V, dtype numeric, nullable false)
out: 0.1 V
